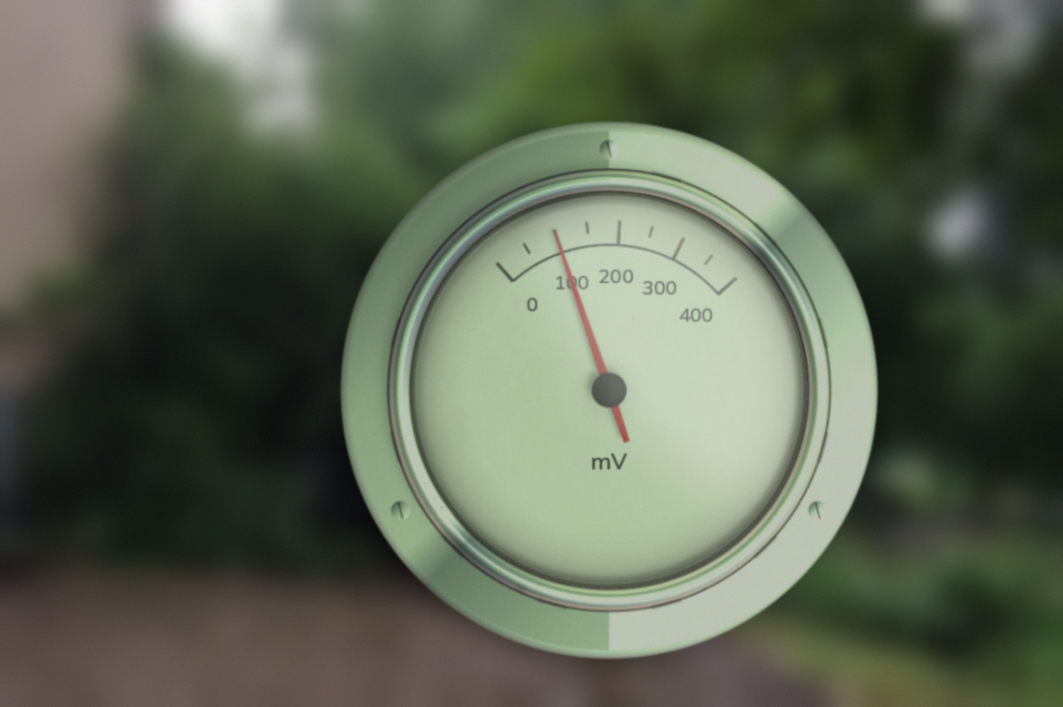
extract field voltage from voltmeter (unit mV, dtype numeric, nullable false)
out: 100 mV
